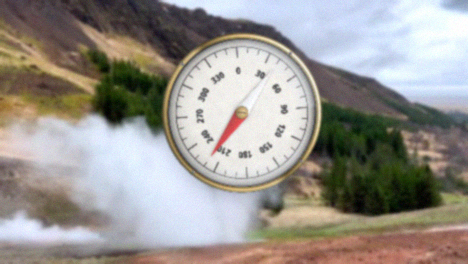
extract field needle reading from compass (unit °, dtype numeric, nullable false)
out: 220 °
